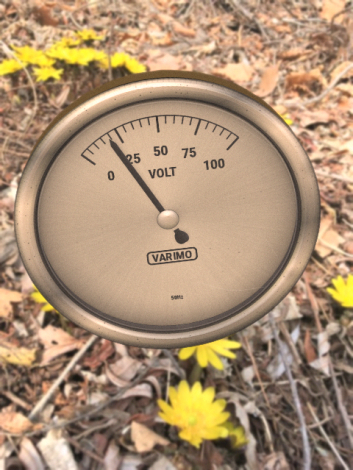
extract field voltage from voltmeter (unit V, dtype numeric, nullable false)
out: 20 V
